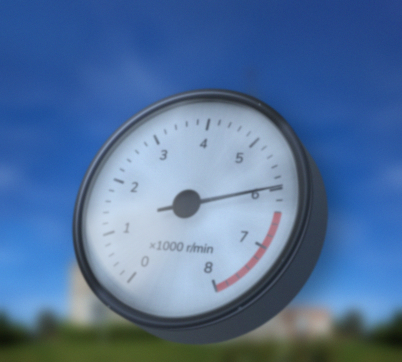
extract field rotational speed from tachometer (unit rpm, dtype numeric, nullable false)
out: 6000 rpm
